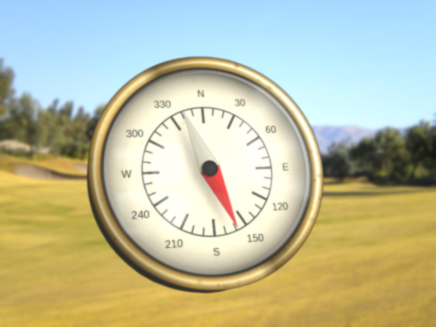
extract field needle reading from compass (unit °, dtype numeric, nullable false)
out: 160 °
